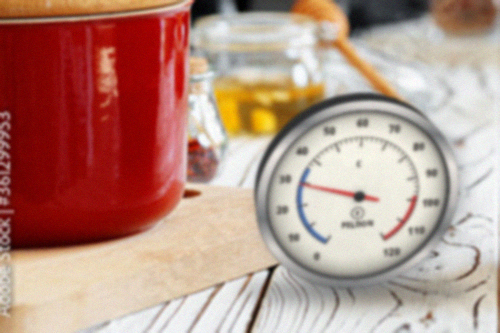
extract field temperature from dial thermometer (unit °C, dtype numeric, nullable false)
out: 30 °C
